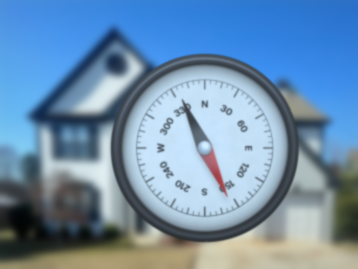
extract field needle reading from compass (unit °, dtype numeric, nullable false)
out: 155 °
